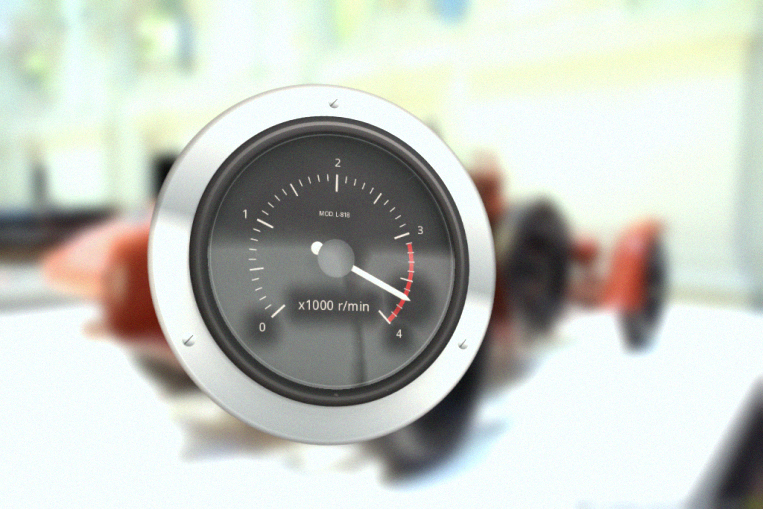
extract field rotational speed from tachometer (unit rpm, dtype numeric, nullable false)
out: 3700 rpm
